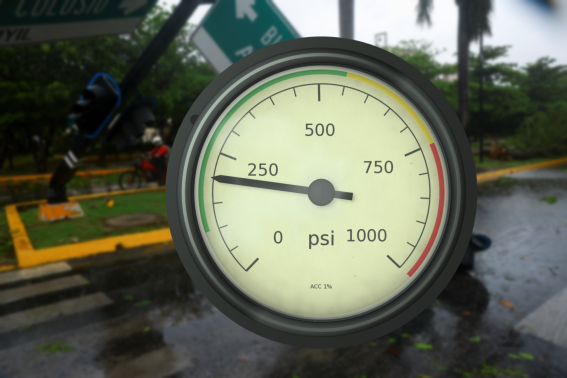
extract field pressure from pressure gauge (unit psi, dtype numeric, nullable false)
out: 200 psi
